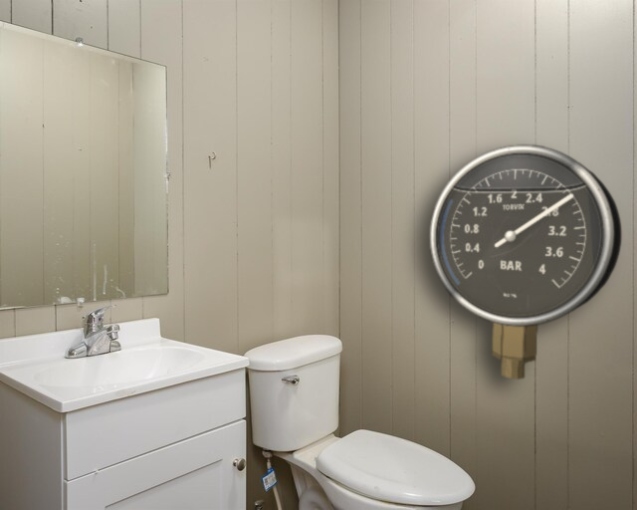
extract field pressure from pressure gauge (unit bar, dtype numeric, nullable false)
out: 2.8 bar
